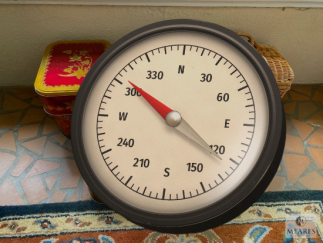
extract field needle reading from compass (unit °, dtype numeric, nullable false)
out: 305 °
